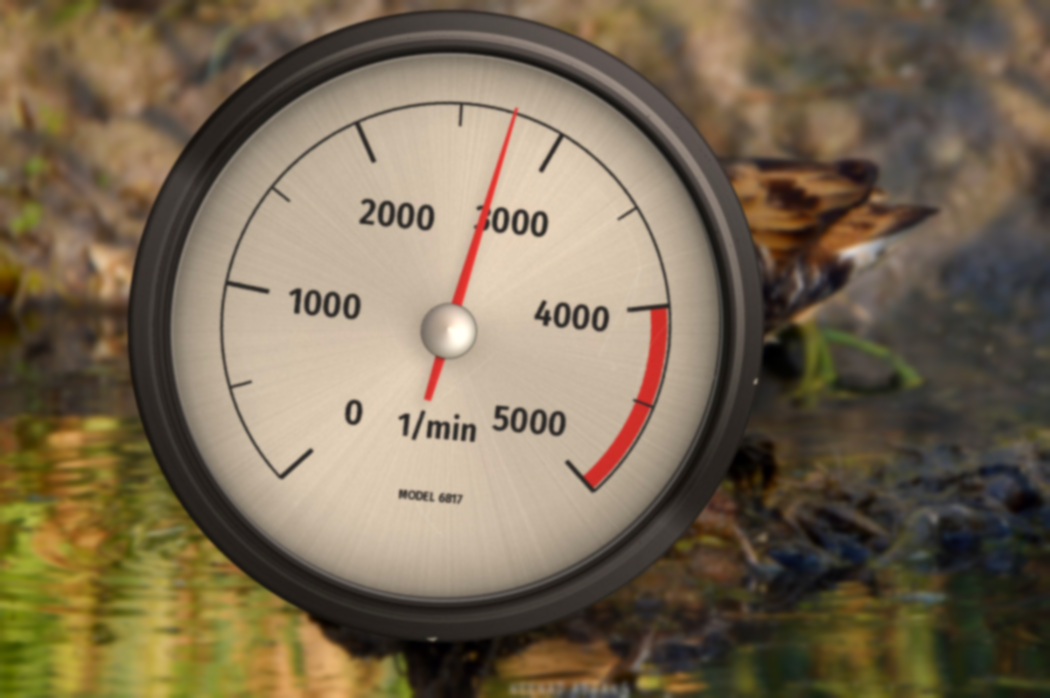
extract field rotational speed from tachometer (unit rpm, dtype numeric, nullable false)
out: 2750 rpm
